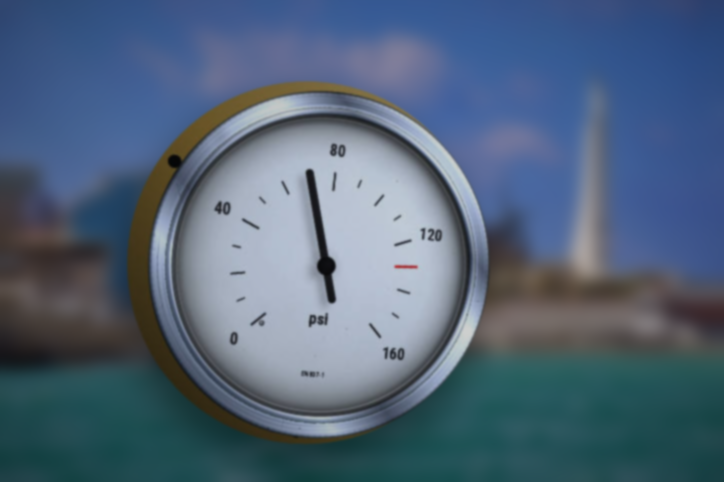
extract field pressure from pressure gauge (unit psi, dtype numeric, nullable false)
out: 70 psi
